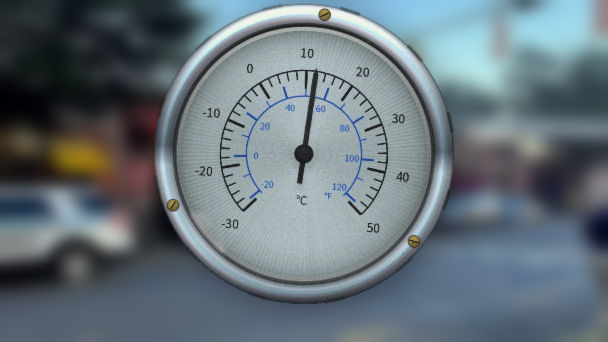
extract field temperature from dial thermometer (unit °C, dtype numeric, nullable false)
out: 12 °C
